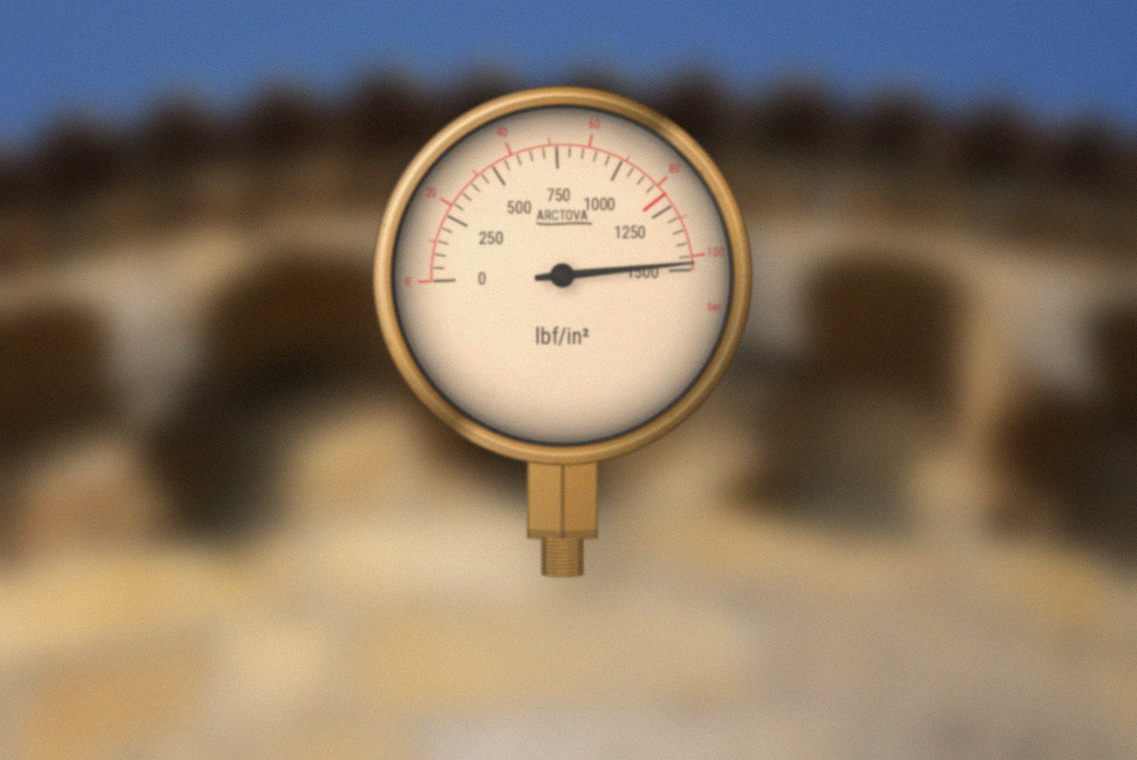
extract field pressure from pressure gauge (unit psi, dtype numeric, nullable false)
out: 1475 psi
